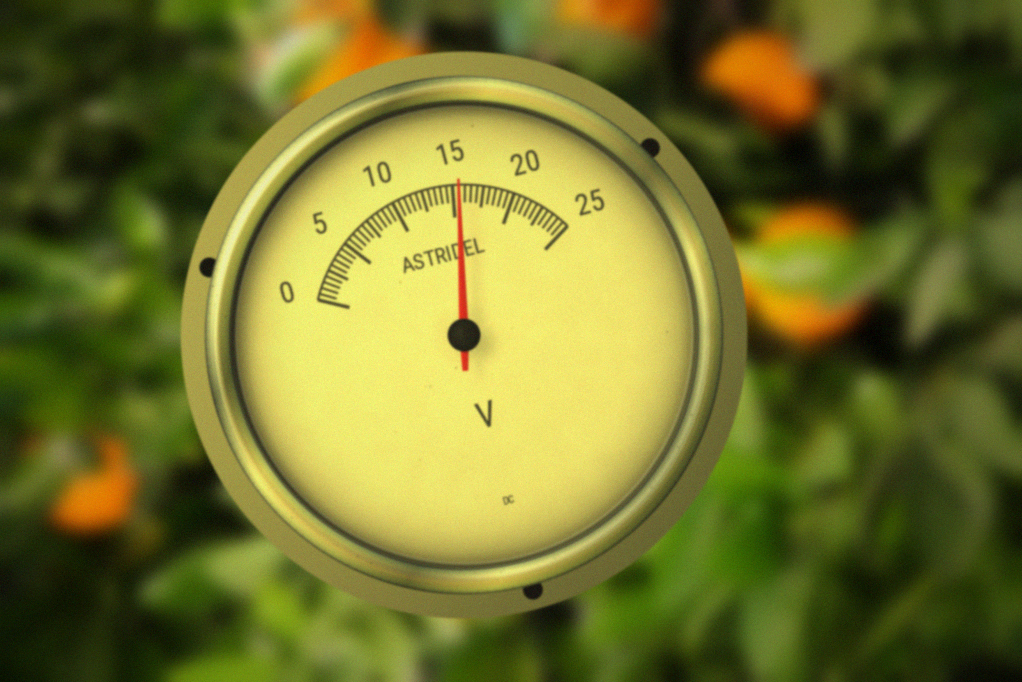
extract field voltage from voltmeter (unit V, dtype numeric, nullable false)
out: 15.5 V
